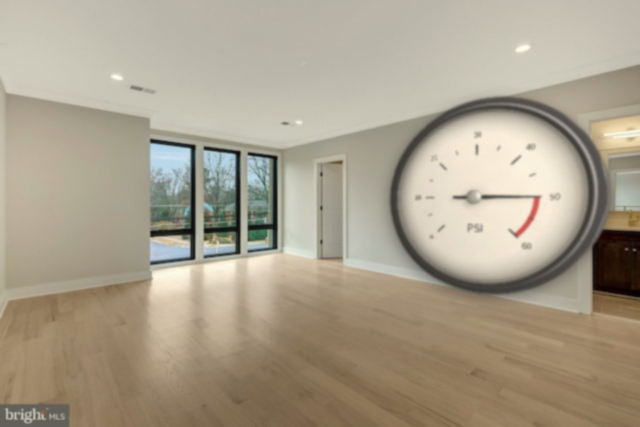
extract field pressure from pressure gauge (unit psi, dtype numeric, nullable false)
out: 50 psi
